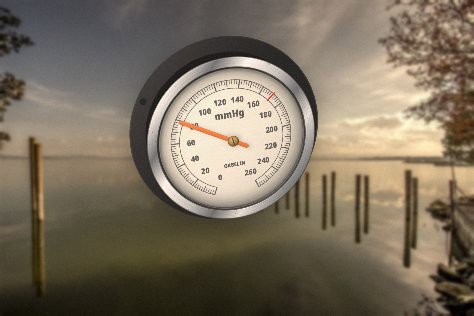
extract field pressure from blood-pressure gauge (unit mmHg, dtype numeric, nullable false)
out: 80 mmHg
